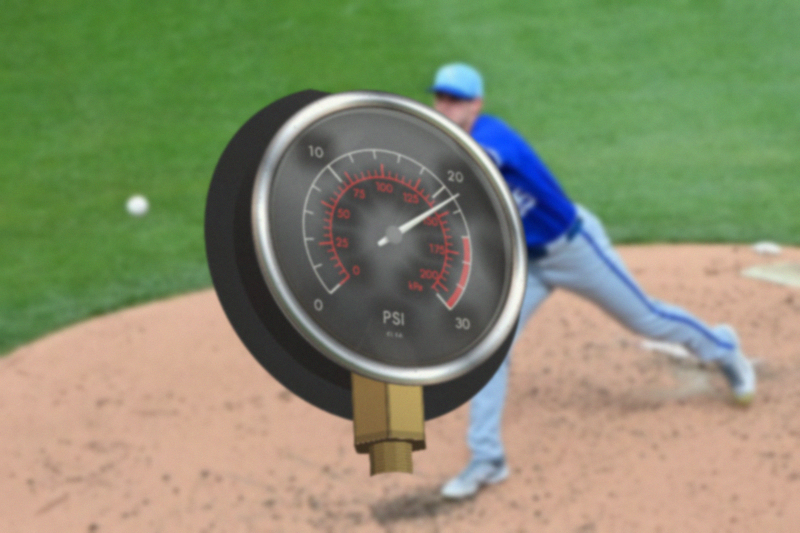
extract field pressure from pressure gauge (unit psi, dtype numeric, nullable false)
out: 21 psi
